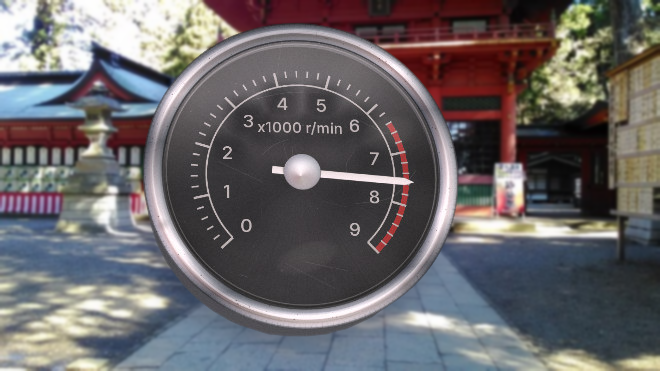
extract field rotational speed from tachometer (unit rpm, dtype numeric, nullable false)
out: 7600 rpm
